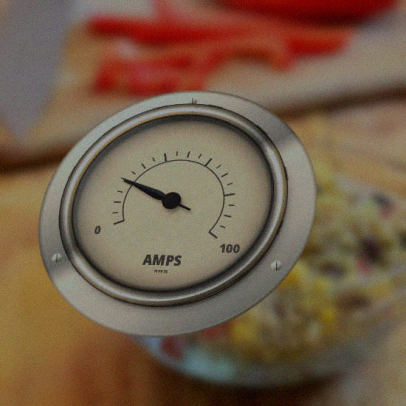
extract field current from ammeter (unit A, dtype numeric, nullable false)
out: 20 A
